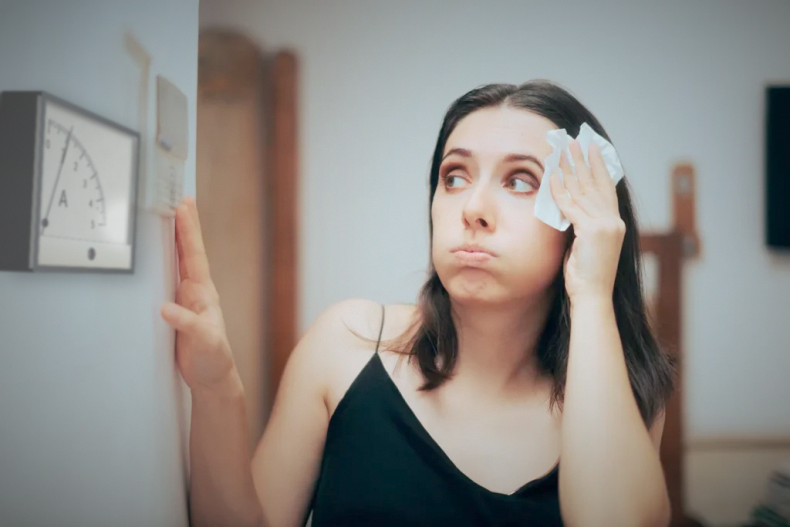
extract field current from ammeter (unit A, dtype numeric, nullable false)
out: 1 A
